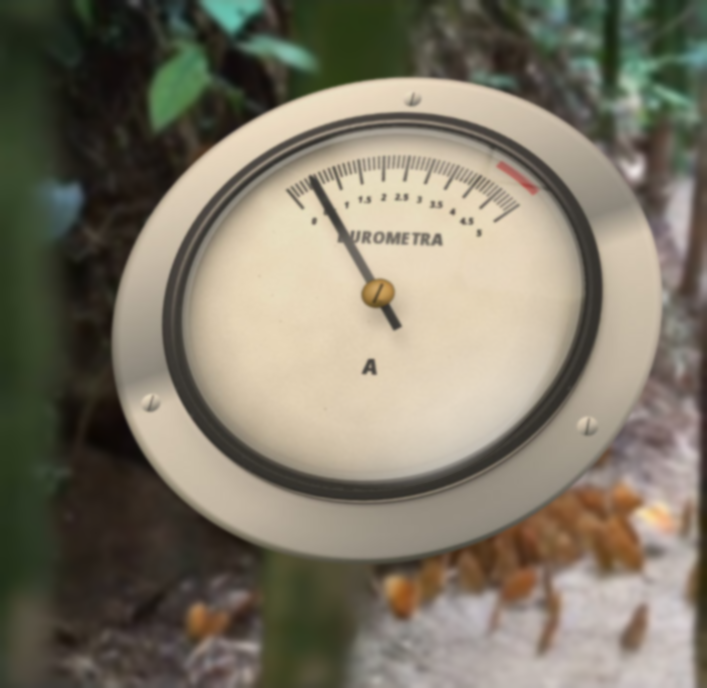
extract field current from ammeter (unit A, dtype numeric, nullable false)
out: 0.5 A
